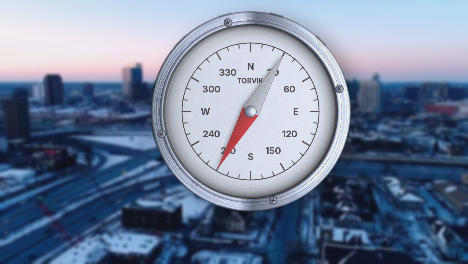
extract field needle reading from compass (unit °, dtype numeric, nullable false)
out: 210 °
